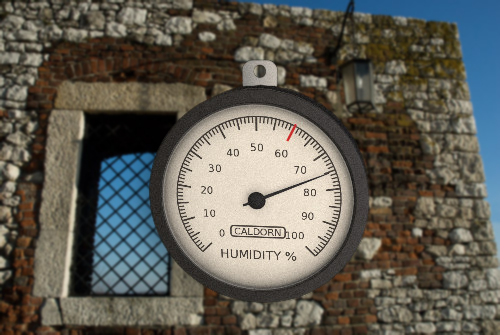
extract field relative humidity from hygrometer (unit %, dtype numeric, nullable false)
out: 75 %
